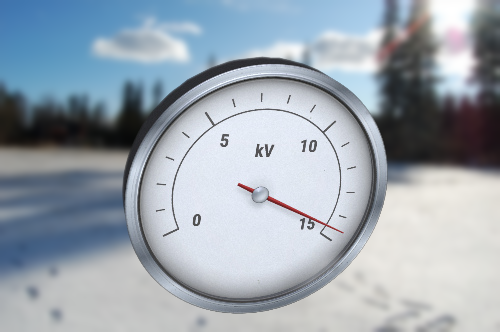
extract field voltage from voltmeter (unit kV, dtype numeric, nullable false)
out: 14.5 kV
